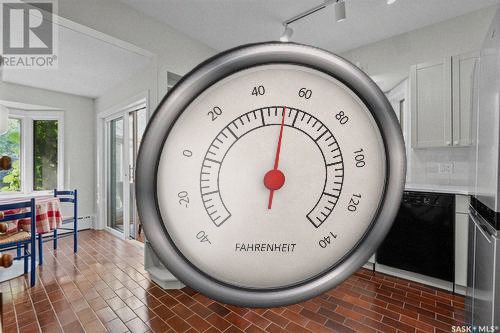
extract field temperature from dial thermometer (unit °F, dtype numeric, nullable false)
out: 52 °F
